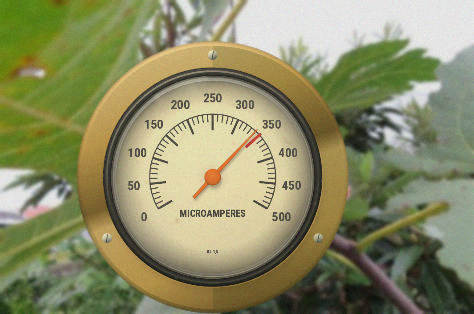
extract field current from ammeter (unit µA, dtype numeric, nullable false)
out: 340 µA
